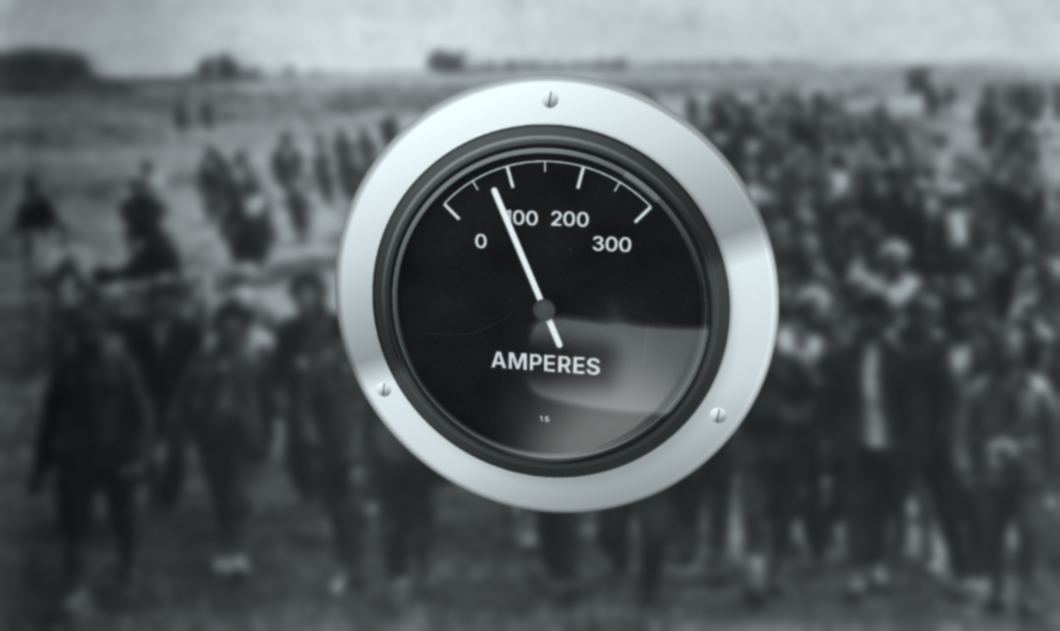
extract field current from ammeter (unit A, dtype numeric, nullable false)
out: 75 A
